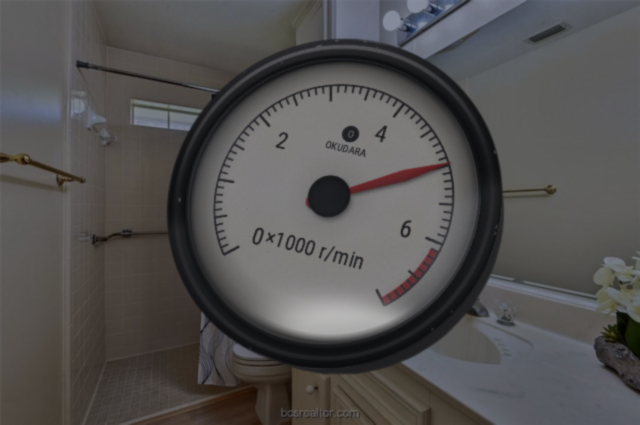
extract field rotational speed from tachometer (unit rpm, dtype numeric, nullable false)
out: 5000 rpm
